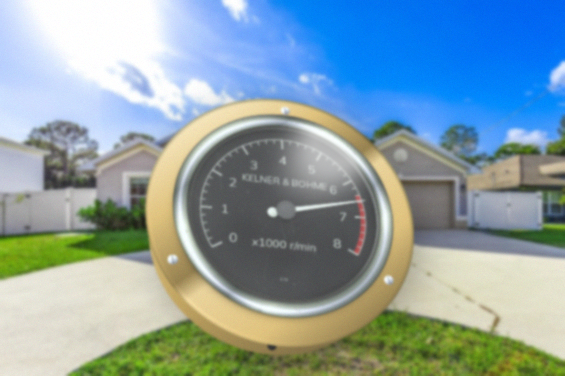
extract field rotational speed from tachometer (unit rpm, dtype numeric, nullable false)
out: 6600 rpm
